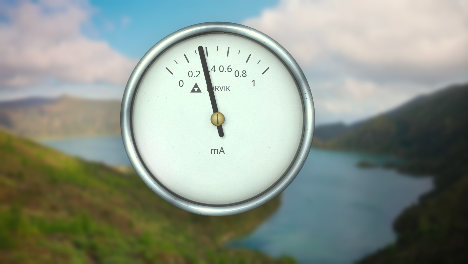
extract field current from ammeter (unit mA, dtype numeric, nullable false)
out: 0.35 mA
